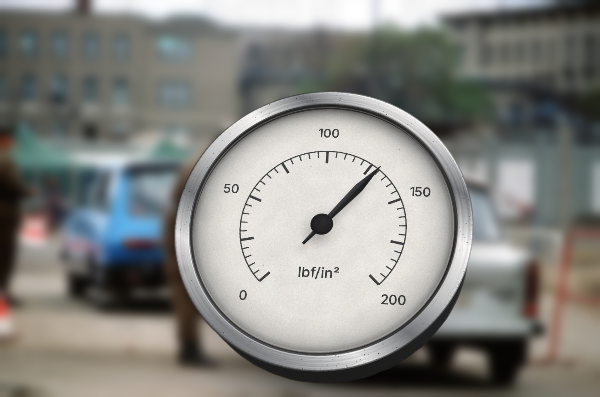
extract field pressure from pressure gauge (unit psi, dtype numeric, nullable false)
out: 130 psi
